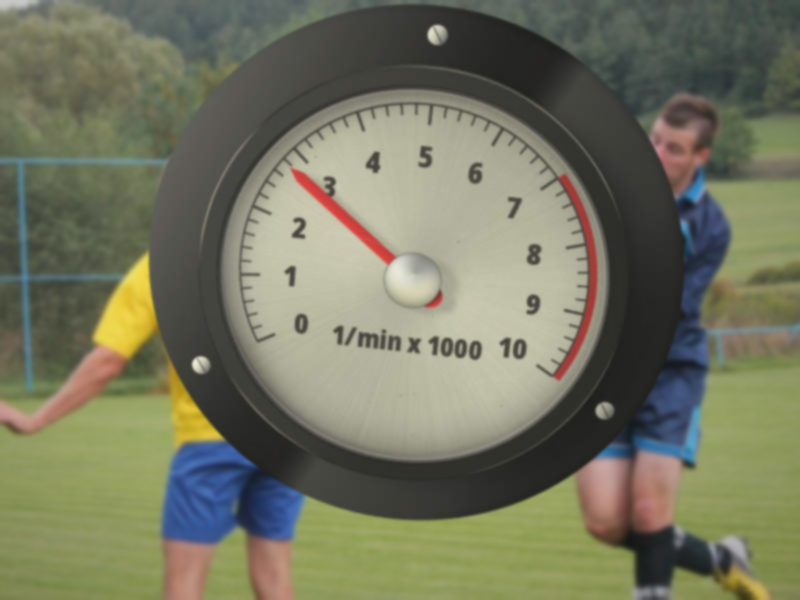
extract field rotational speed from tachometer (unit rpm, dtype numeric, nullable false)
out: 2800 rpm
